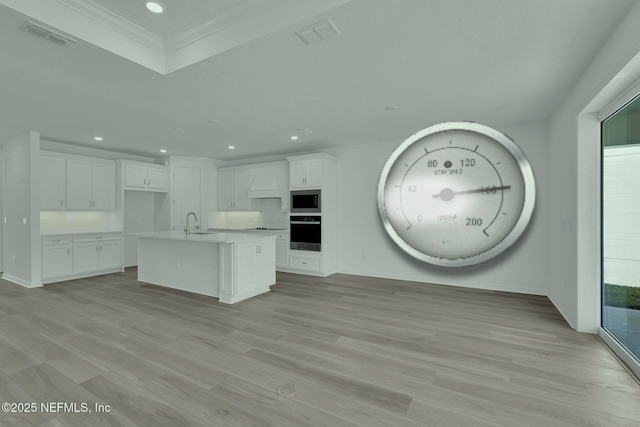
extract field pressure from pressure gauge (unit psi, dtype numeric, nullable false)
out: 160 psi
